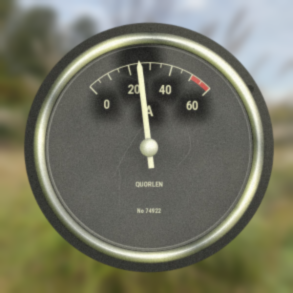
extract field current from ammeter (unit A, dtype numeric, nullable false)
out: 25 A
